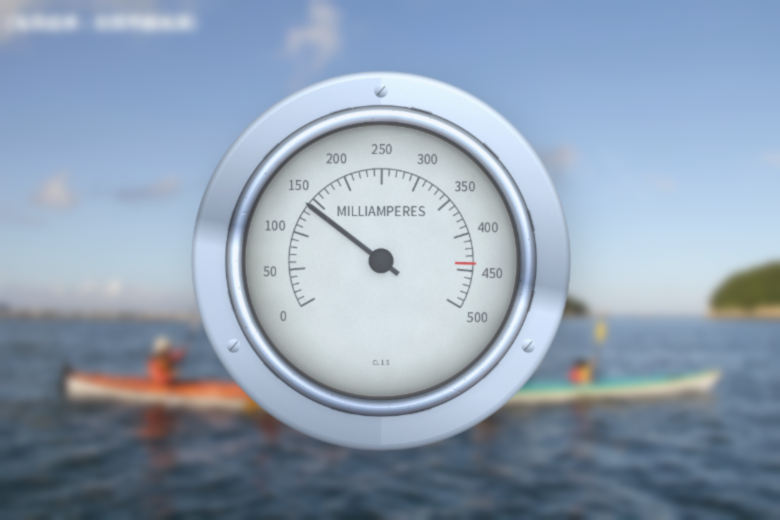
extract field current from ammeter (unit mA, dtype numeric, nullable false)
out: 140 mA
